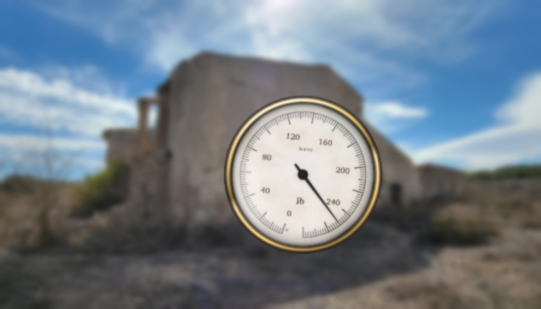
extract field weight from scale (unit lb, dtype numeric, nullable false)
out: 250 lb
